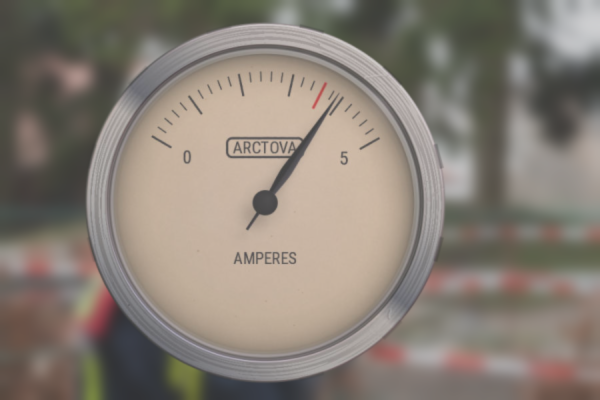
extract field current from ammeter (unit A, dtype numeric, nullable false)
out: 3.9 A
